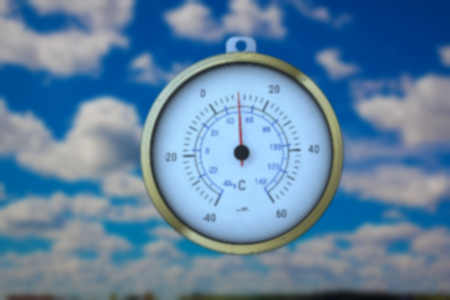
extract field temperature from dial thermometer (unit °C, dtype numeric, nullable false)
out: 10 °C
